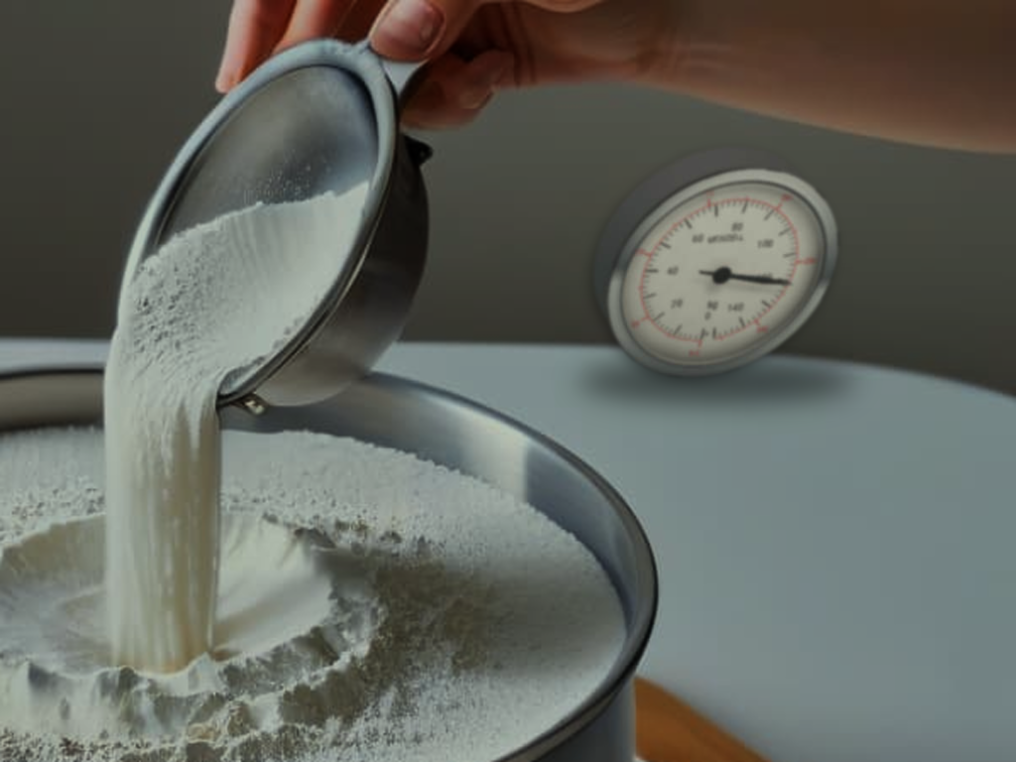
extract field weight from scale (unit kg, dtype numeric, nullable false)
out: 120 kg
